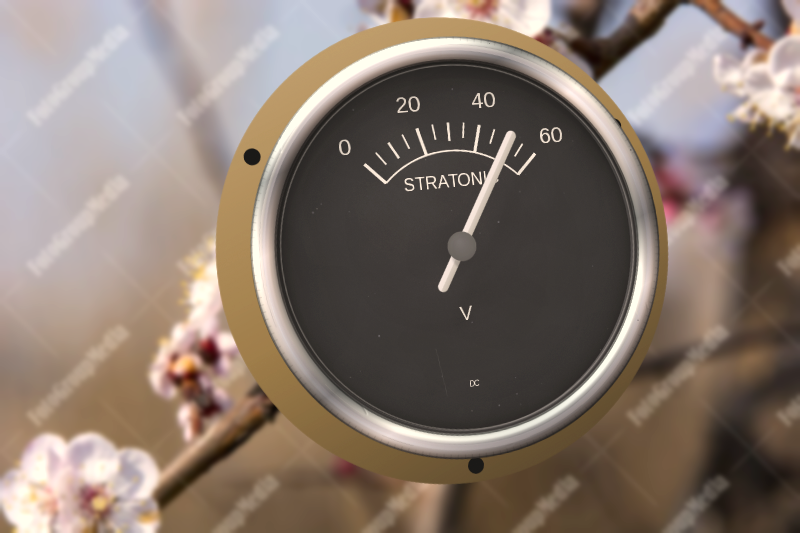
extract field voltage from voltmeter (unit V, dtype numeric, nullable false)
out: 50 V
